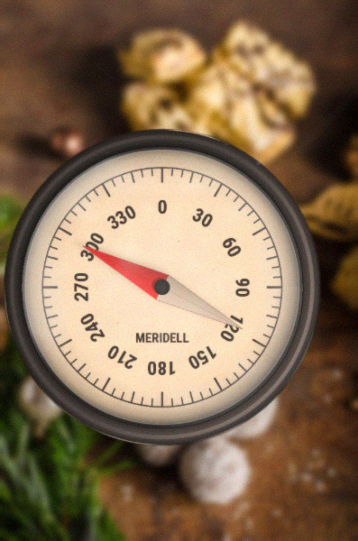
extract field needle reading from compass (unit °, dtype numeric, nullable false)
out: 297.5 °
